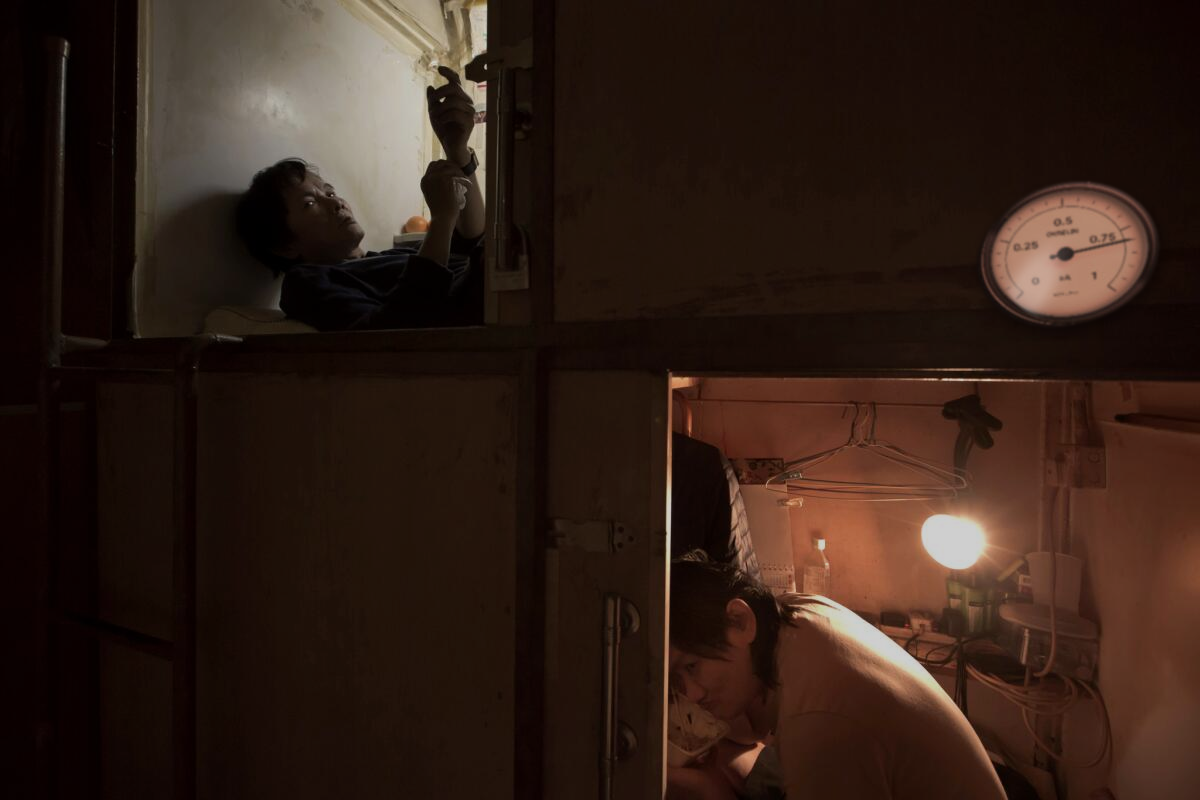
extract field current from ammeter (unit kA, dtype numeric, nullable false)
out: 0.8 kA
